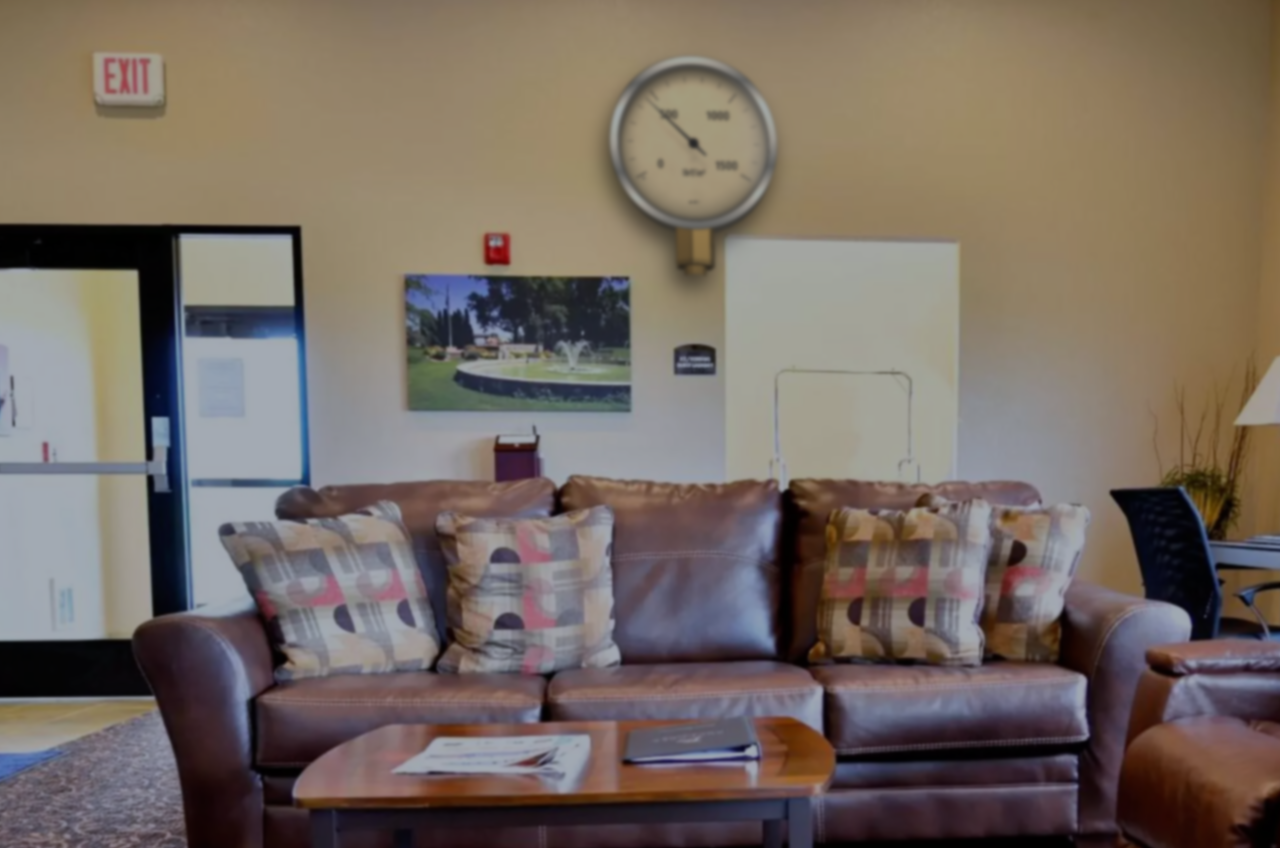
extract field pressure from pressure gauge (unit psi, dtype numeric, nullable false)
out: 450 psi
